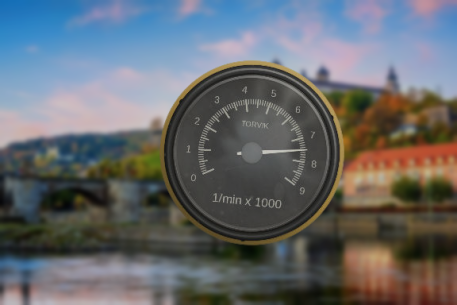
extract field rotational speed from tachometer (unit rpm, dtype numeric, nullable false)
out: 7500 rpm
